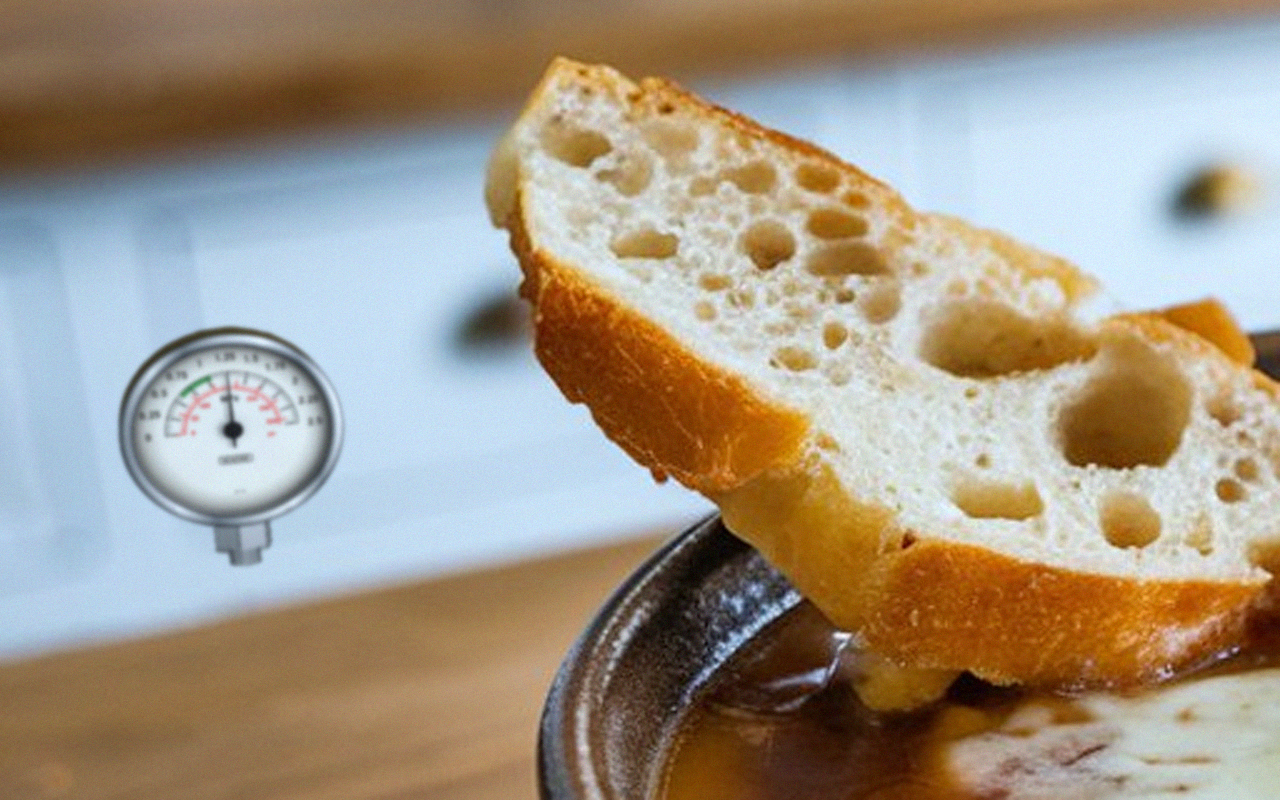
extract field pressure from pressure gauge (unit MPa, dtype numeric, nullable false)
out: 1.25 MPa
